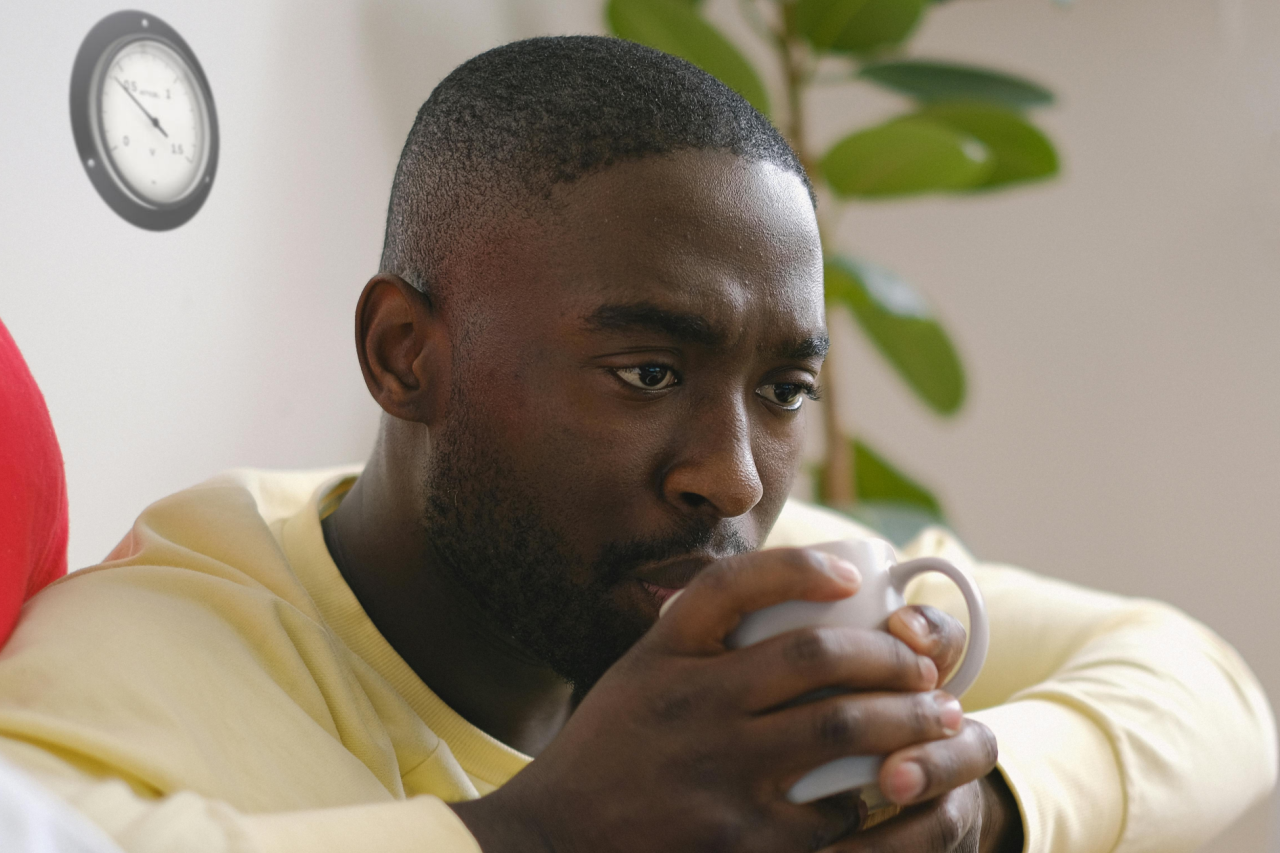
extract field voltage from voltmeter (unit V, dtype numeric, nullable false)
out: 0.4 V
